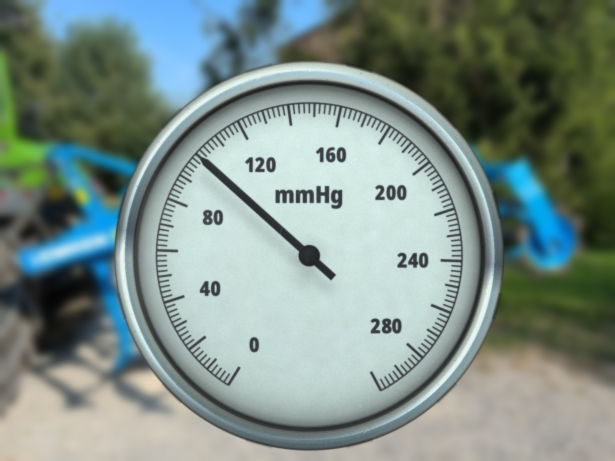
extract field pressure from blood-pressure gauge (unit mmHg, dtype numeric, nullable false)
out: 100 mmHg
